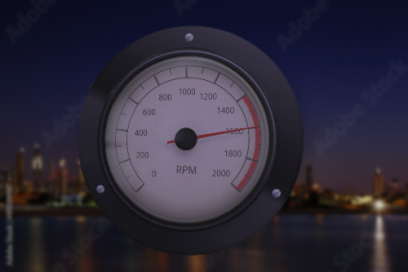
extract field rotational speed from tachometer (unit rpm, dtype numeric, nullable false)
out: 1600 rpm
